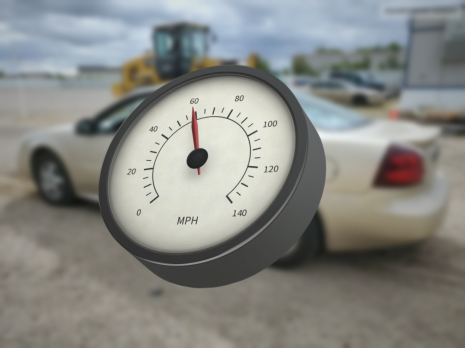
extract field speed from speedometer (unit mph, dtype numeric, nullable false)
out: 60 mph
